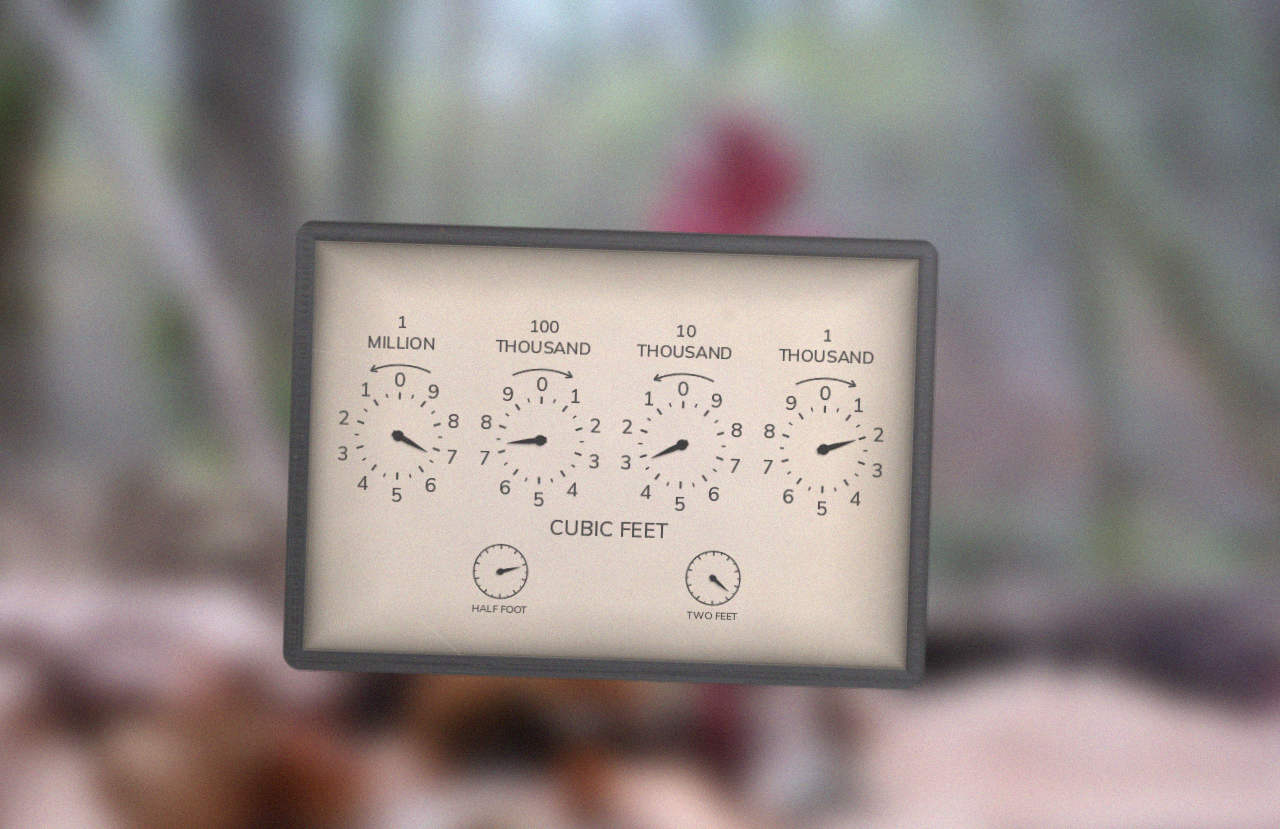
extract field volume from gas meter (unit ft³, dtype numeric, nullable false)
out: 673200 ft³
